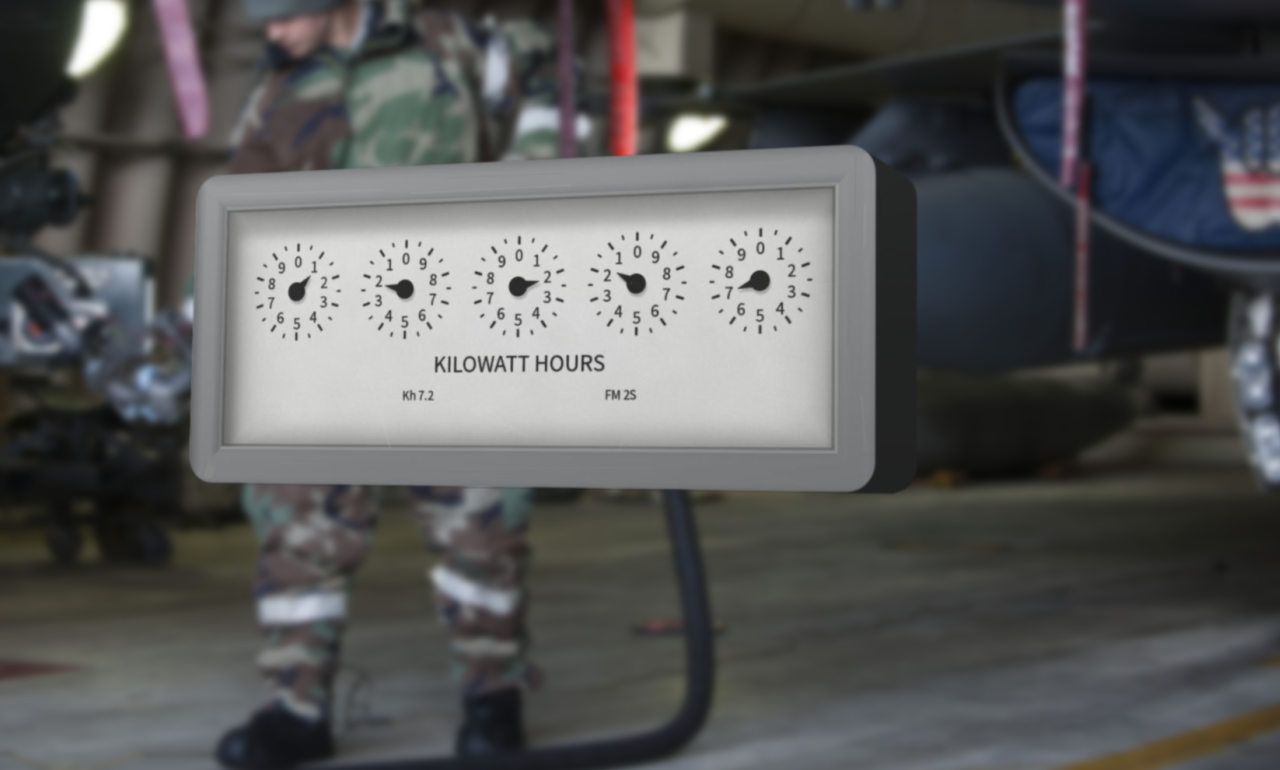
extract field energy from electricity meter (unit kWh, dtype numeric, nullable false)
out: 12217 kWh
